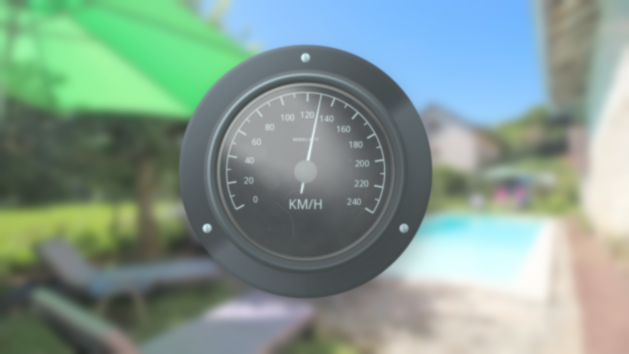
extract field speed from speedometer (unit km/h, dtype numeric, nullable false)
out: 130 km/h
